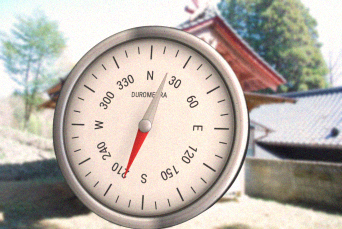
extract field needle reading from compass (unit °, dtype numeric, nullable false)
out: 200 °
